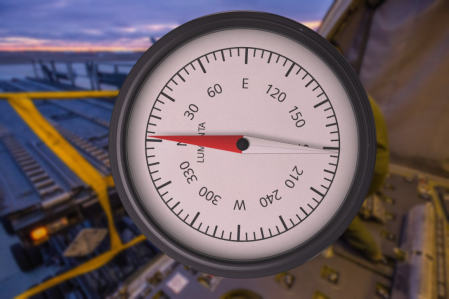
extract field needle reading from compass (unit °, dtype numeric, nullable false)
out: 2.5 °
